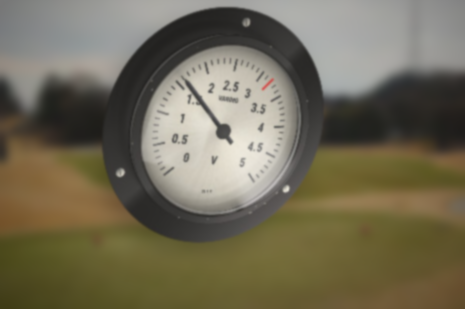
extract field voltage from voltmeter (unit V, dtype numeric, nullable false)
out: 1.6 V
